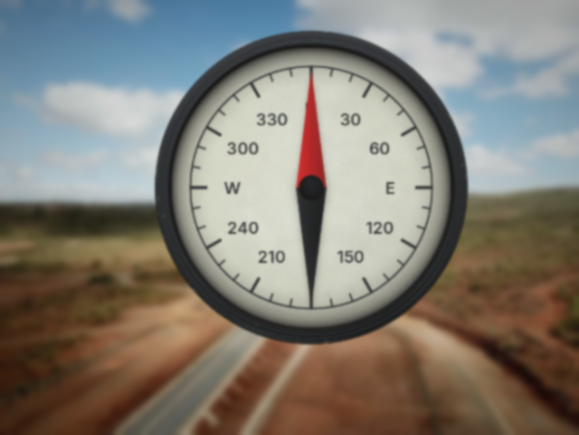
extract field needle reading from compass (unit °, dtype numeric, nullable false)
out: 0 °
